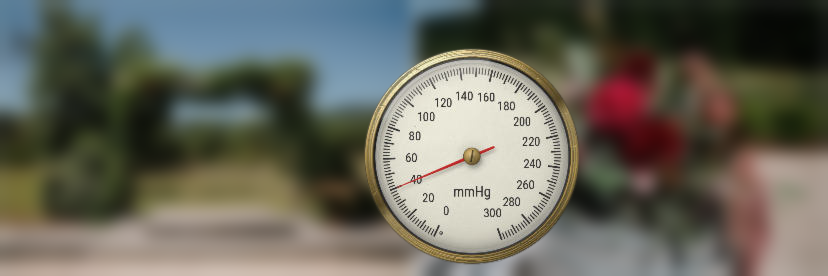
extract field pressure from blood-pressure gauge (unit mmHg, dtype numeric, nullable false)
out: 40 mmHg
